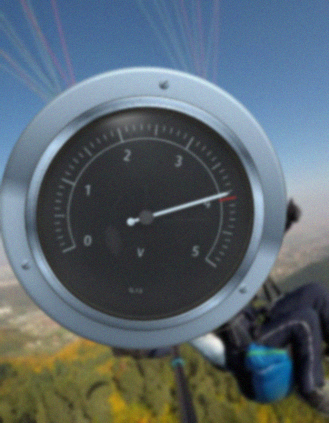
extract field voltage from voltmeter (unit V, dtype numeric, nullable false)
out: 3.9 V
